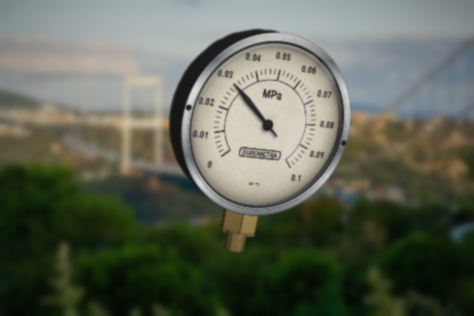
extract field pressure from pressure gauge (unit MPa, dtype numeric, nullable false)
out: 0.03 MPa
